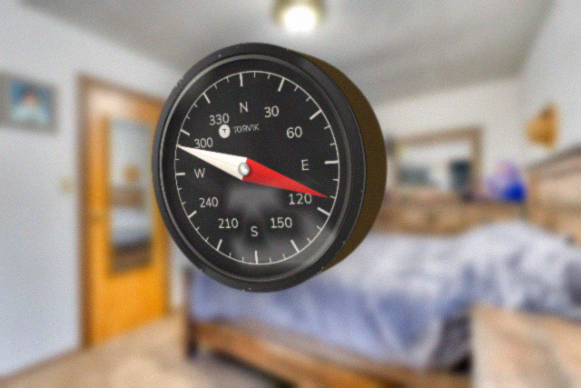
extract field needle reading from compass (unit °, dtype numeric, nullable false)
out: 110 °
